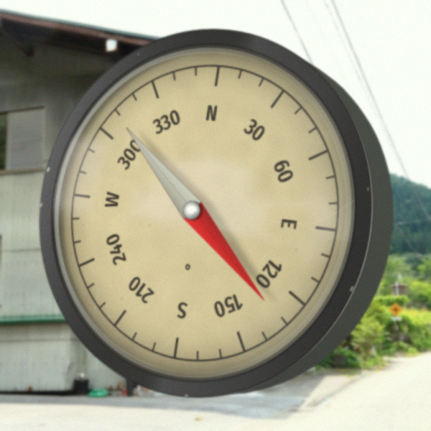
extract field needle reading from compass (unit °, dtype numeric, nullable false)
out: 130 °
